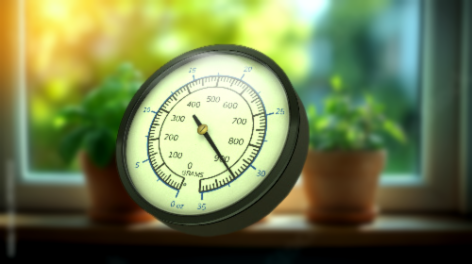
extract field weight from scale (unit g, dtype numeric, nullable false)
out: 900 g
